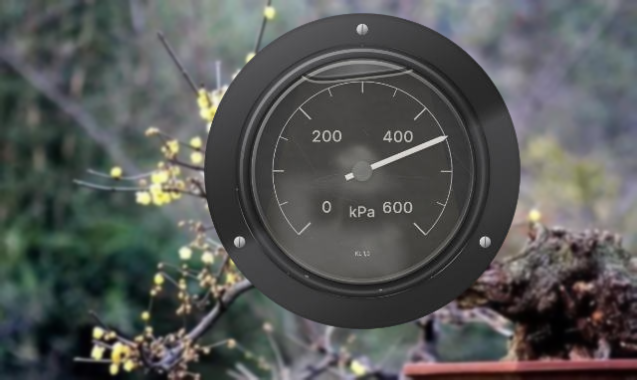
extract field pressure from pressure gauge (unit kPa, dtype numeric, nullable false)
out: 450 kPa
